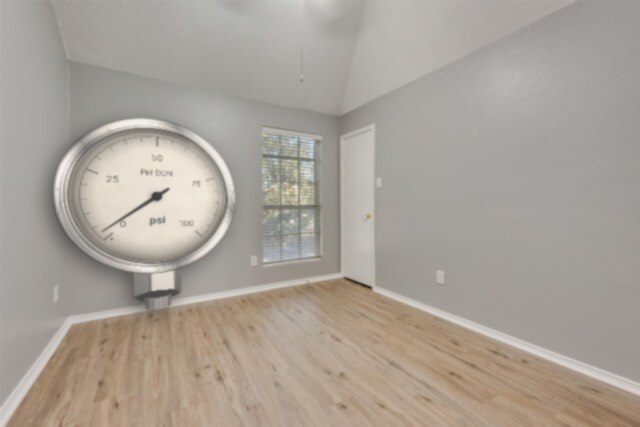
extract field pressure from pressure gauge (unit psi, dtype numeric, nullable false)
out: 2.5 psi
